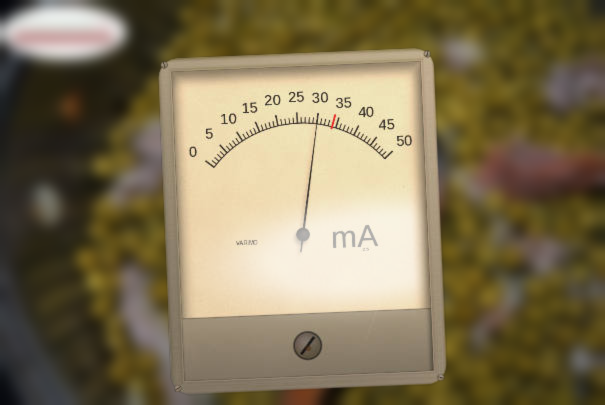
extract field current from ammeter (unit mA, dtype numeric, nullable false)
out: 30 mA
